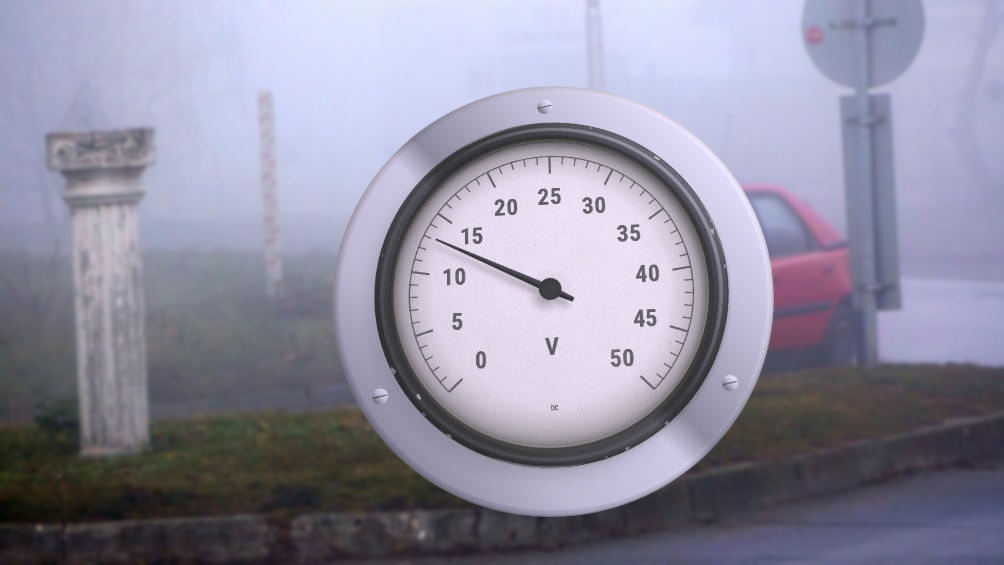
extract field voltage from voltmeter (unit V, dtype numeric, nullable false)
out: 13 V
